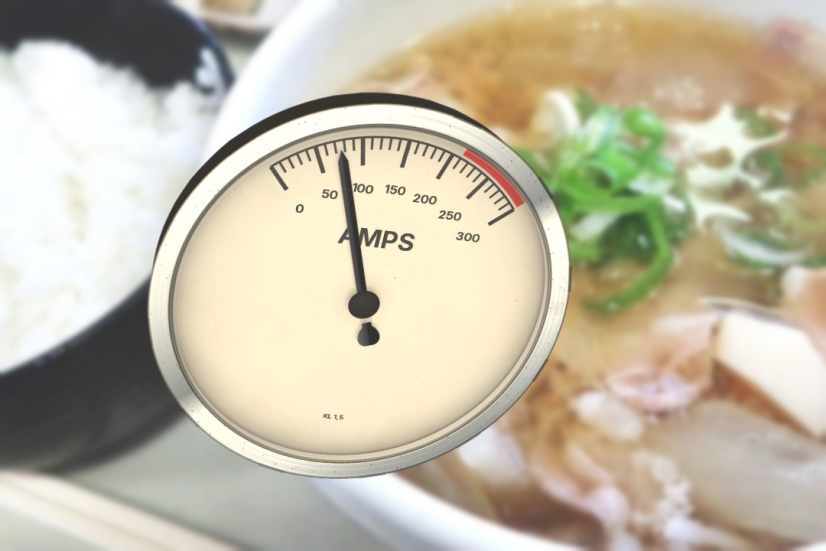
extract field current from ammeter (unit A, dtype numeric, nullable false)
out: 75 A
